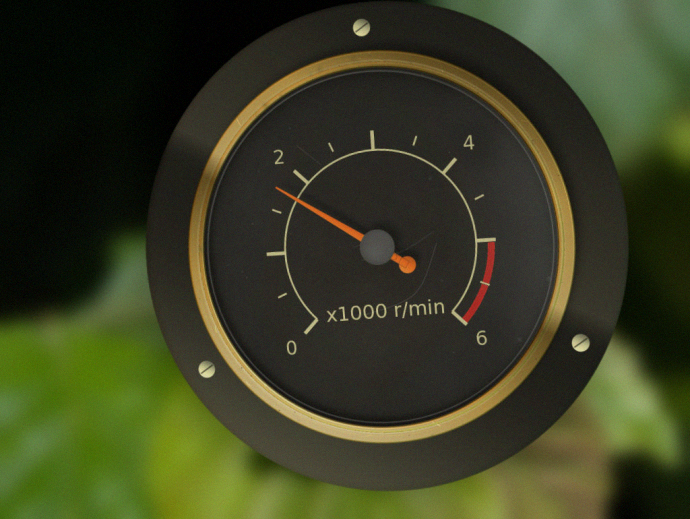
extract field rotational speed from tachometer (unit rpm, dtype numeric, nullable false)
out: 1750 rpm
